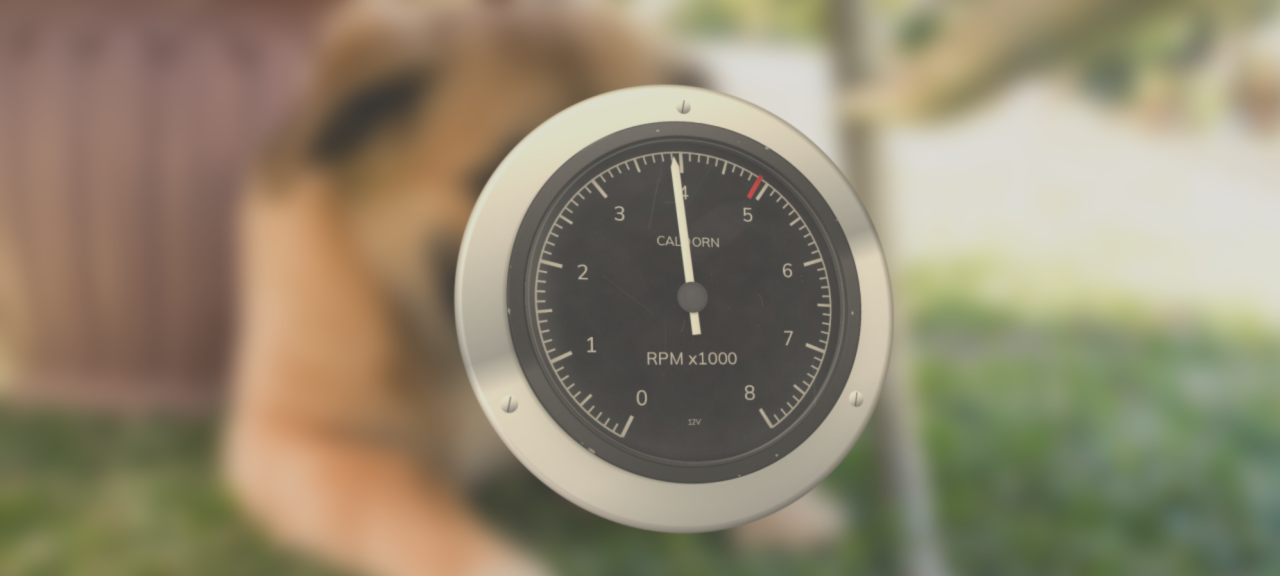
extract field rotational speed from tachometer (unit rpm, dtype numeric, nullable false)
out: 3900 rpm
